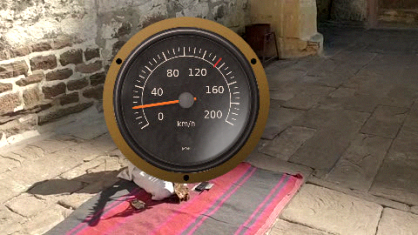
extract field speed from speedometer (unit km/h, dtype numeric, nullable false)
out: 20 km/h
